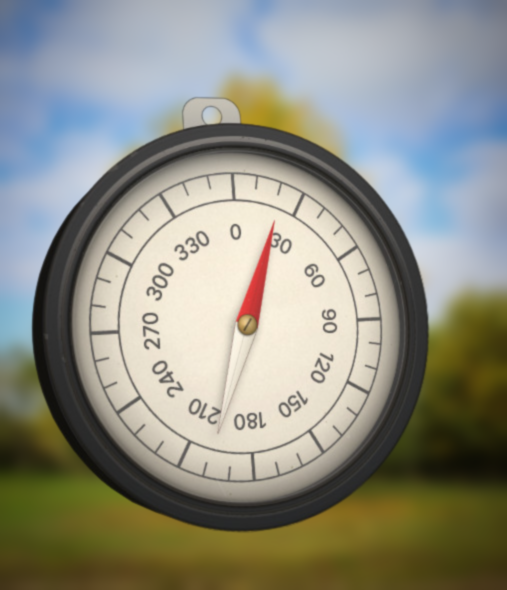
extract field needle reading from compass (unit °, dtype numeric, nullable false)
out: 20 °
